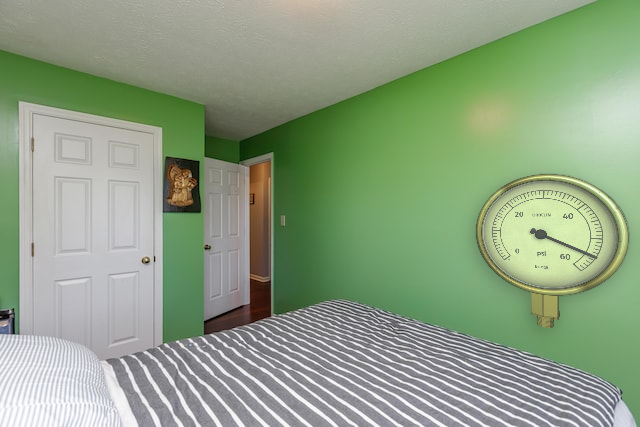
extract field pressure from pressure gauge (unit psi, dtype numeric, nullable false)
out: 55 psi
